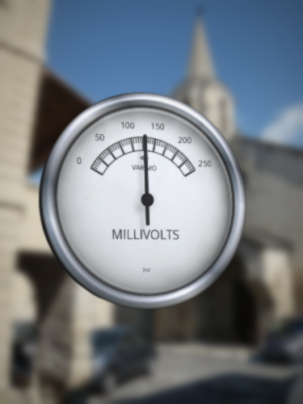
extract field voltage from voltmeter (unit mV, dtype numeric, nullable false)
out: 125 mV
